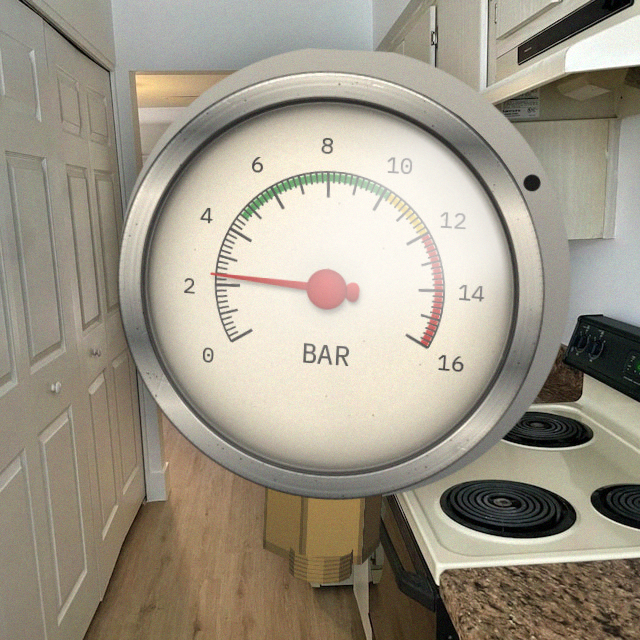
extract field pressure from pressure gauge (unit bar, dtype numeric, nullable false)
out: 2.4 bar
